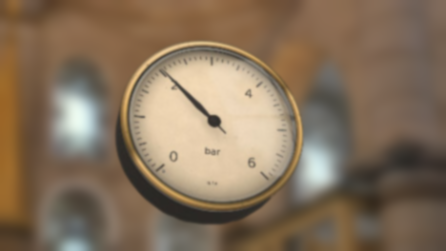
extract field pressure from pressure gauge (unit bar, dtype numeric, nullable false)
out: 2 bar
